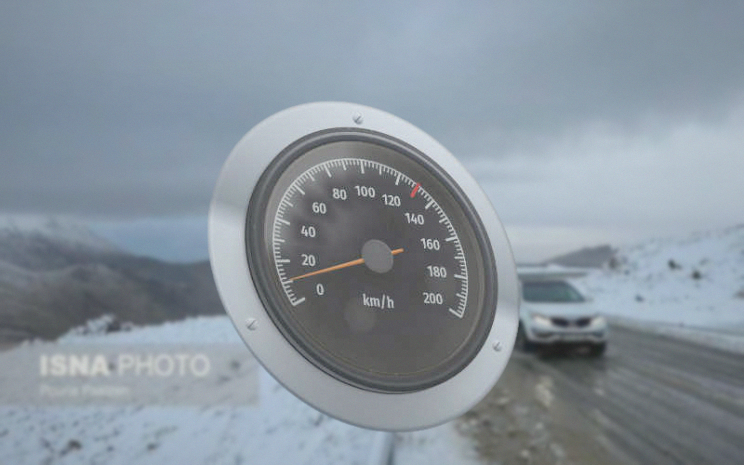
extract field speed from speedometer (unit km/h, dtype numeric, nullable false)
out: 10 km/h
